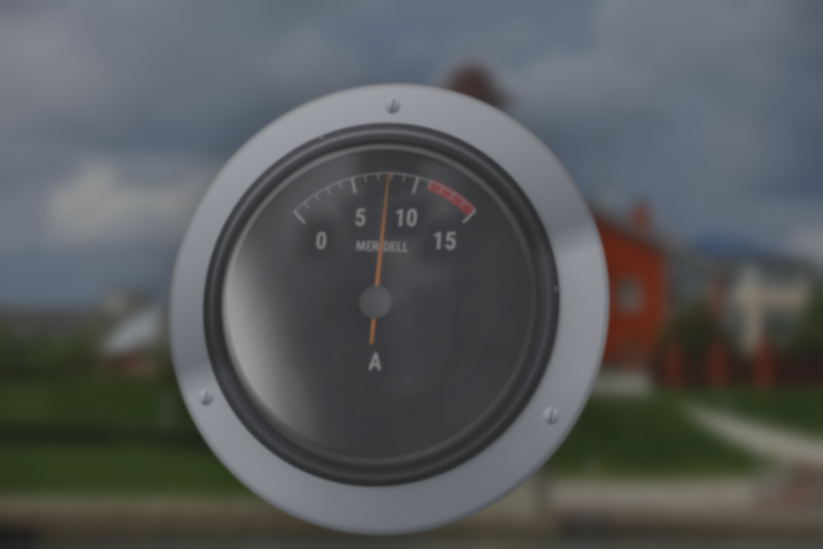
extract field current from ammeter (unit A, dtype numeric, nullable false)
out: 8 A
